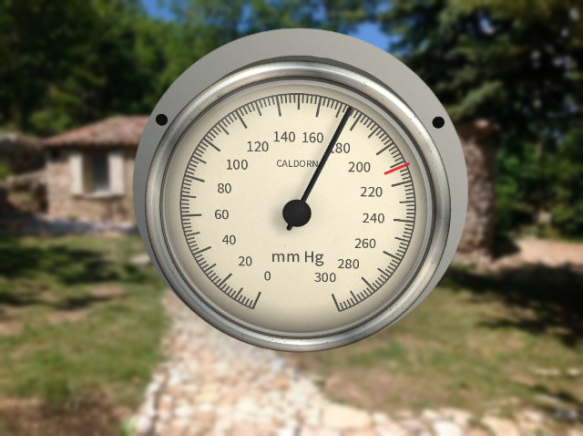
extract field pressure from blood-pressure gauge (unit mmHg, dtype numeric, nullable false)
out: 174 mmHg
